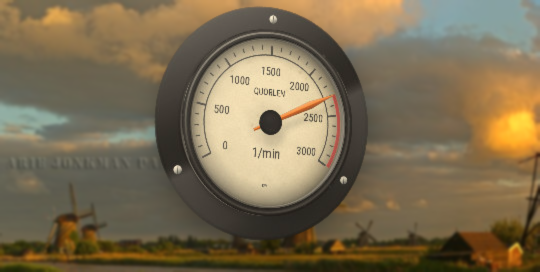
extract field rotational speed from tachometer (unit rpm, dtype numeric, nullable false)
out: 2300 rpm
